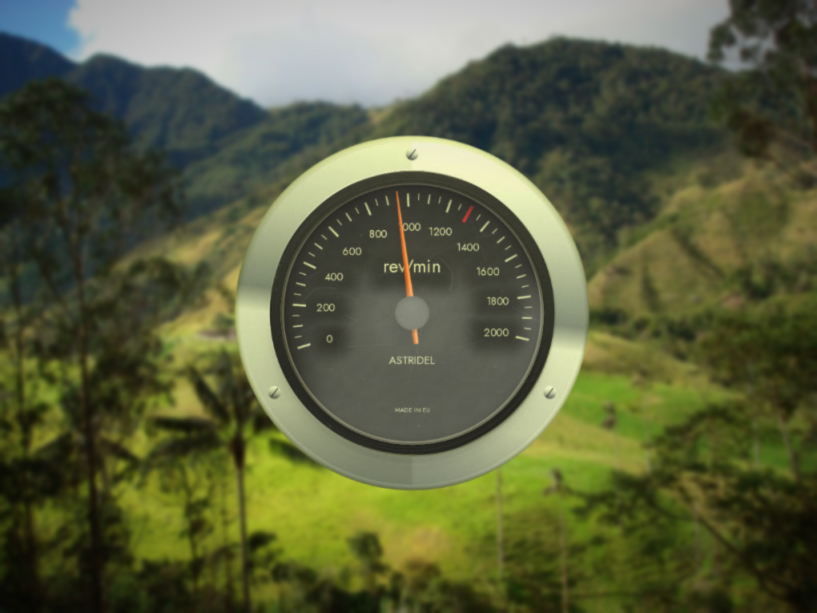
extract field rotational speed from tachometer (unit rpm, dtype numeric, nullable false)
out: 950 rpm
